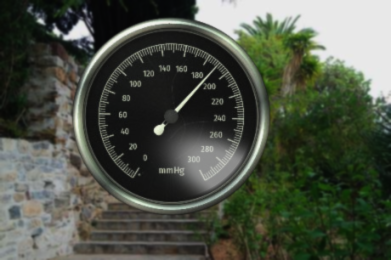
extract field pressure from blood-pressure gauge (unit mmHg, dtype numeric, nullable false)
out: 190 mmHg
